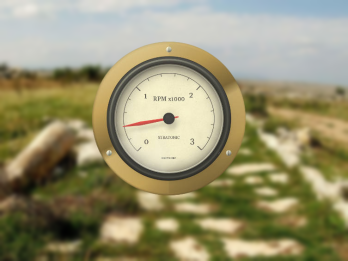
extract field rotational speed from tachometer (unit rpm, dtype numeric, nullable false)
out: 400 rpm
